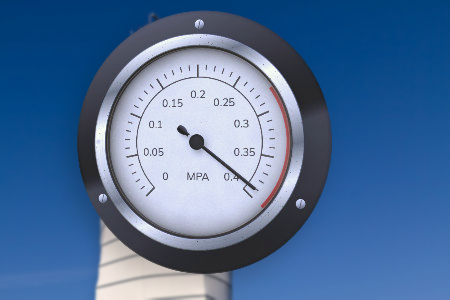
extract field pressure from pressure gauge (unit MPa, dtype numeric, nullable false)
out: 0.39 MPa
